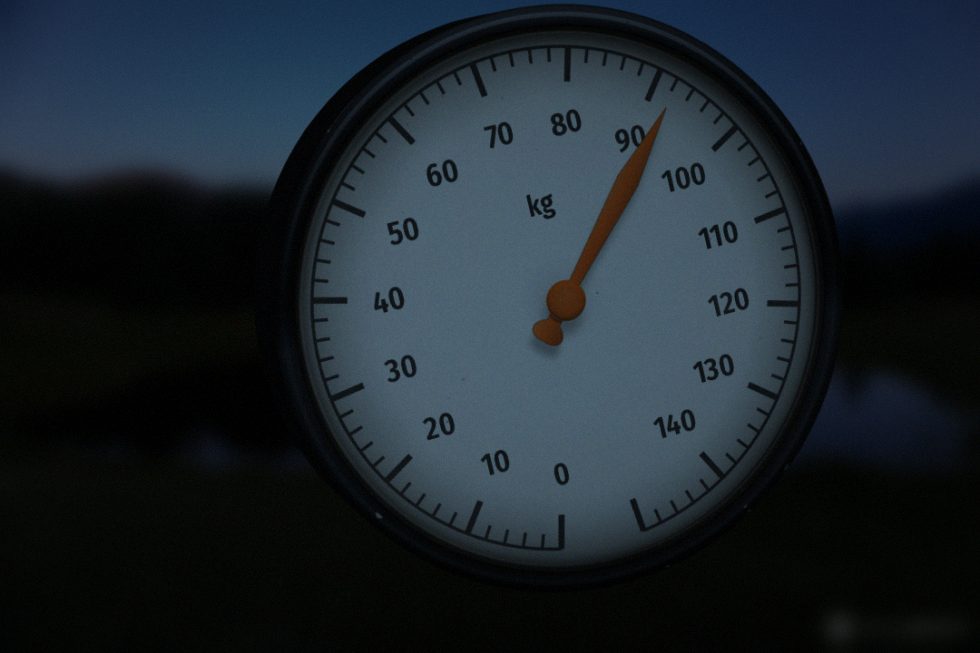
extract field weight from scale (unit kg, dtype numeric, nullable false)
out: 92 kg
